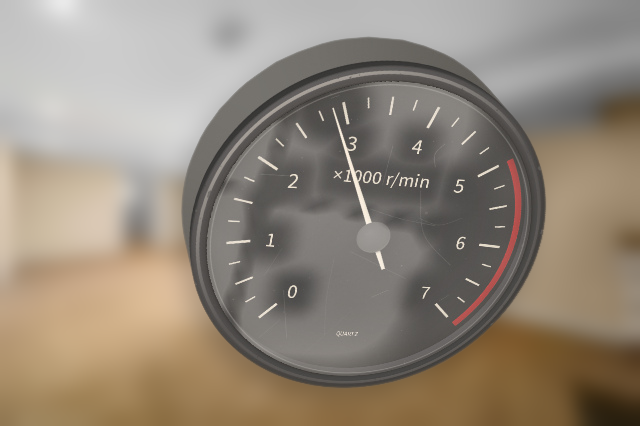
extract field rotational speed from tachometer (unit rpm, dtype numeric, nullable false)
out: 2875 rpm
